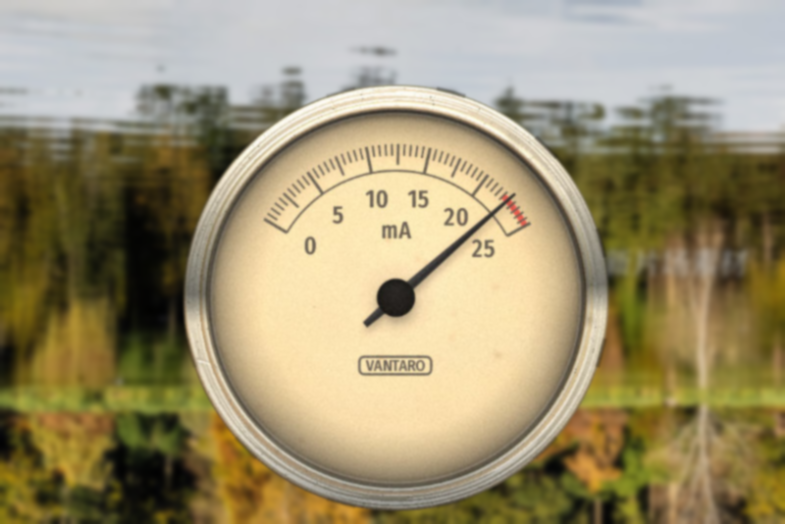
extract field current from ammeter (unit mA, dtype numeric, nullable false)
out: 22.5 mA
